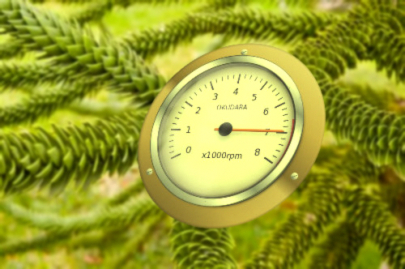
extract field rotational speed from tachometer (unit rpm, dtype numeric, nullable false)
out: 7000 rpm
